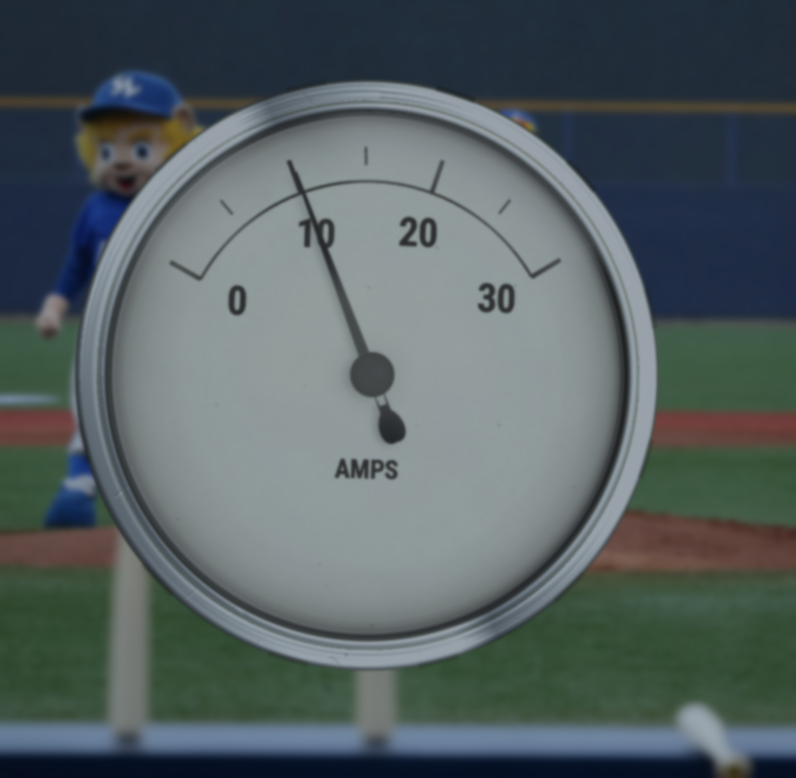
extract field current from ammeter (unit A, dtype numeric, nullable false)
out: 10 A
